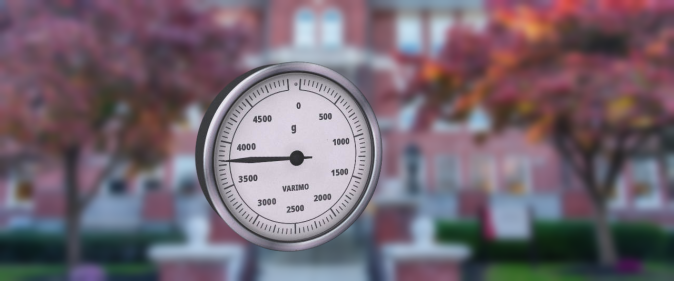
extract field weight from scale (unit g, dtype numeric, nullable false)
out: 3800 g
